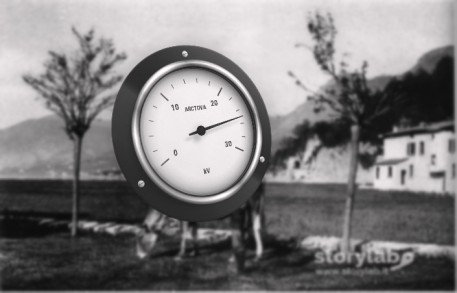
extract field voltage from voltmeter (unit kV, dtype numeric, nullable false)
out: 25 kV
